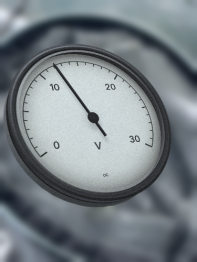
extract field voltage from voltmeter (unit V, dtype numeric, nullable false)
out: 12 V
